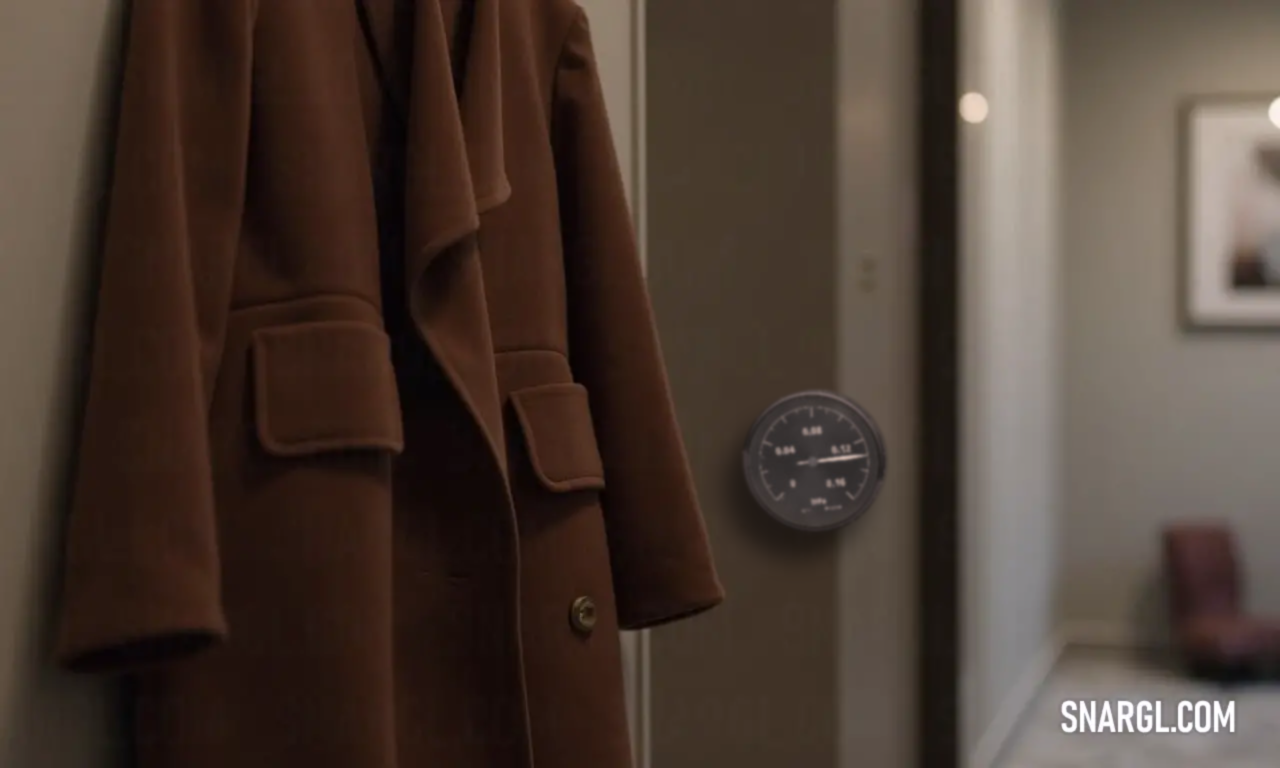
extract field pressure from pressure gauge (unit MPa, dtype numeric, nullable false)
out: 0.13 MPa
